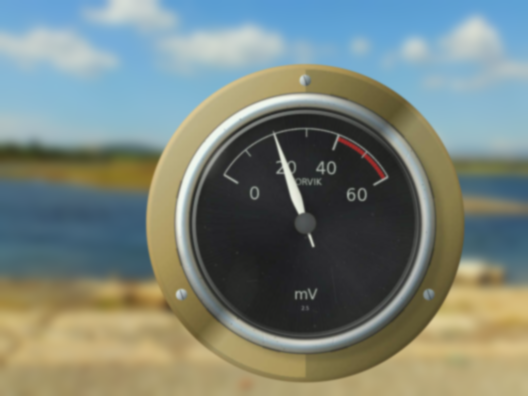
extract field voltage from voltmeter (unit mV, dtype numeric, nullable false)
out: 20 mV
